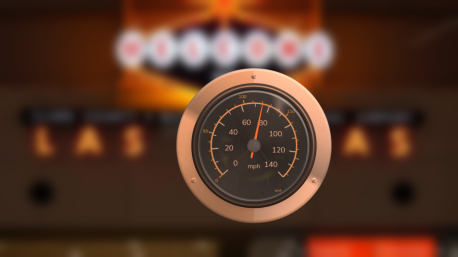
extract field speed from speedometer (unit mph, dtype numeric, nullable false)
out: 75 mph
